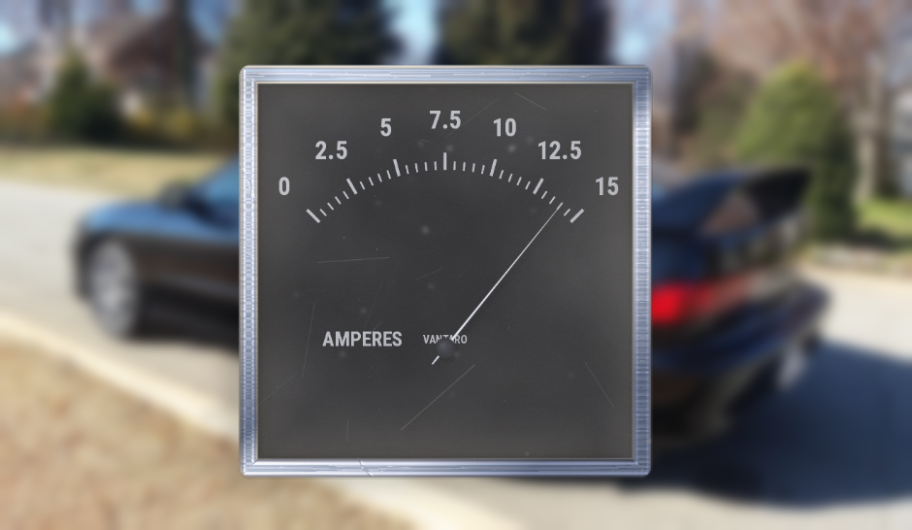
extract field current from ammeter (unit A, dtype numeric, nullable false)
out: 14 A
